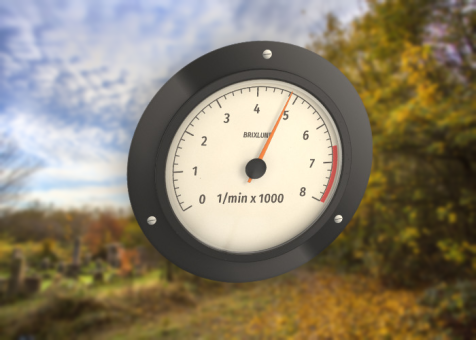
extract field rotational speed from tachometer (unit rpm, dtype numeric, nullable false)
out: 4800 rpm
